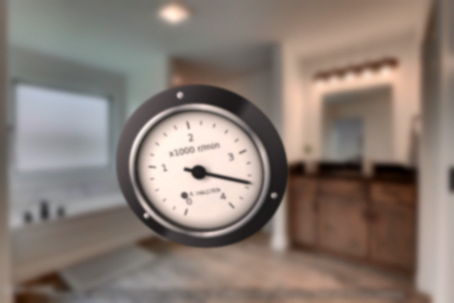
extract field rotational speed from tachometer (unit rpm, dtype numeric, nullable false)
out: 3500 rpm
